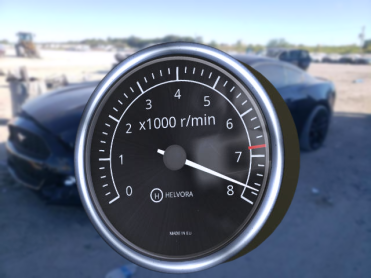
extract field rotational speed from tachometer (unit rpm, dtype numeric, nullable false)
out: 7700 rpm
